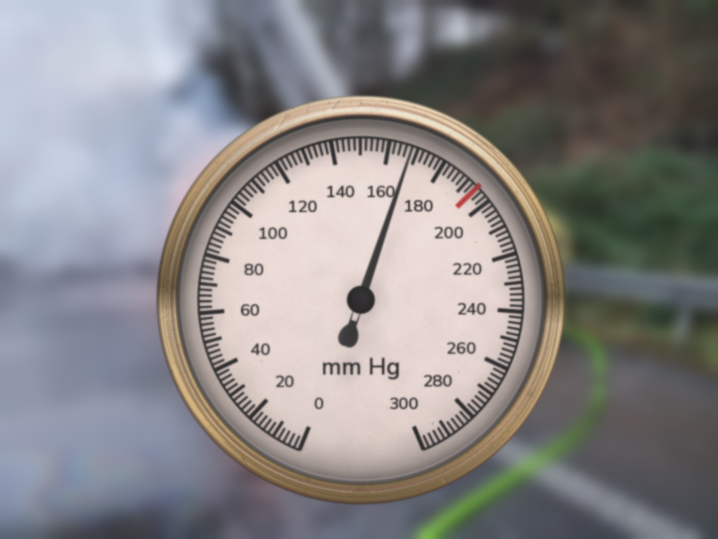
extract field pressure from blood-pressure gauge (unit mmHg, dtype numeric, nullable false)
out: 168 mmHg
